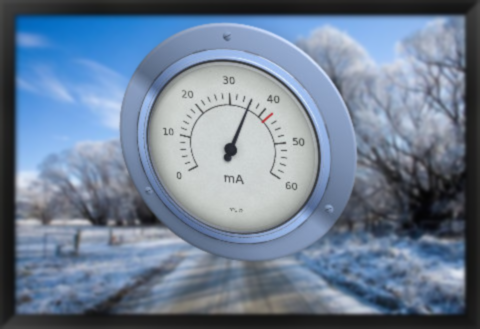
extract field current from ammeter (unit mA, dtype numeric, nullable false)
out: 36 mA
